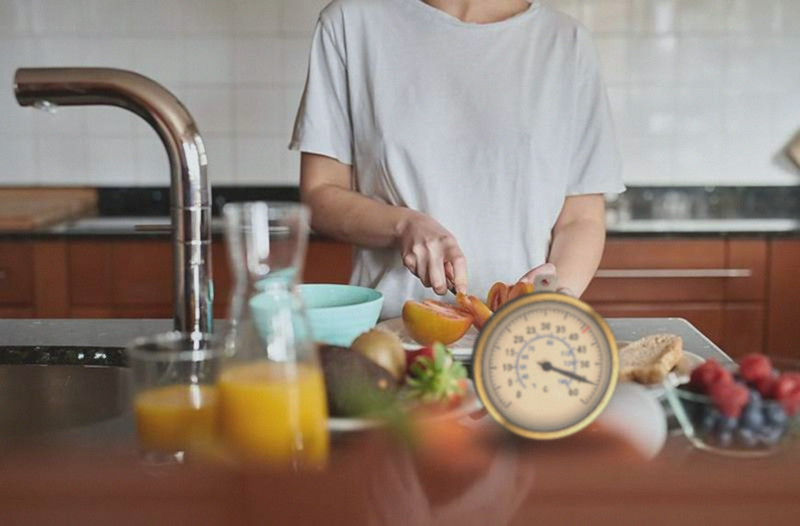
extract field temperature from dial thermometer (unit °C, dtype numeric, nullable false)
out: 55 °C
